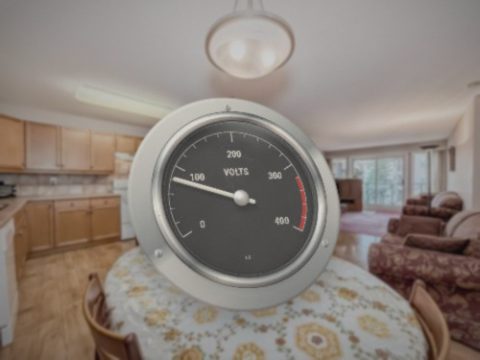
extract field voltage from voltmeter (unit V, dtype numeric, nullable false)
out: 80 V
